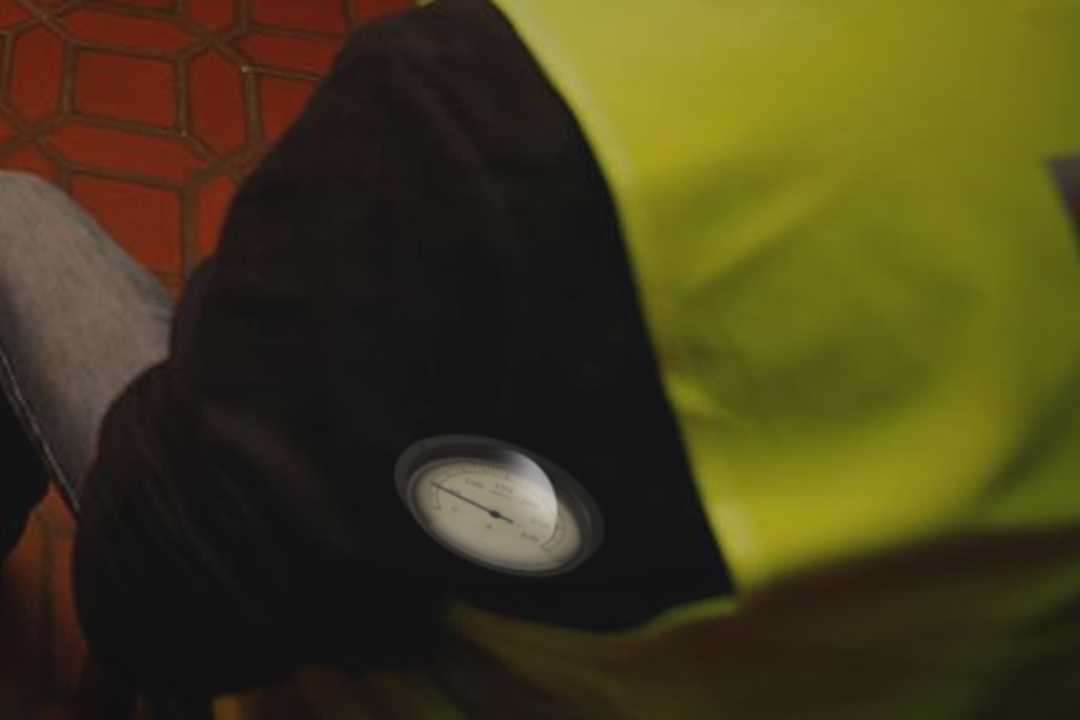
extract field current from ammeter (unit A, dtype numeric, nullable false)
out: 50 A
